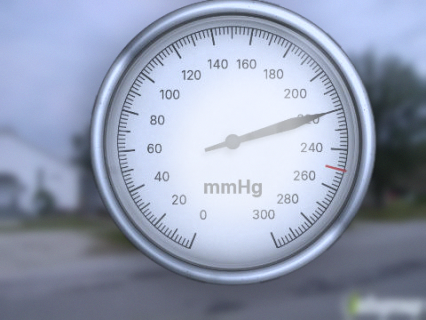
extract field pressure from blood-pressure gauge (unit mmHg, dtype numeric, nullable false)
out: 220 mmHg
